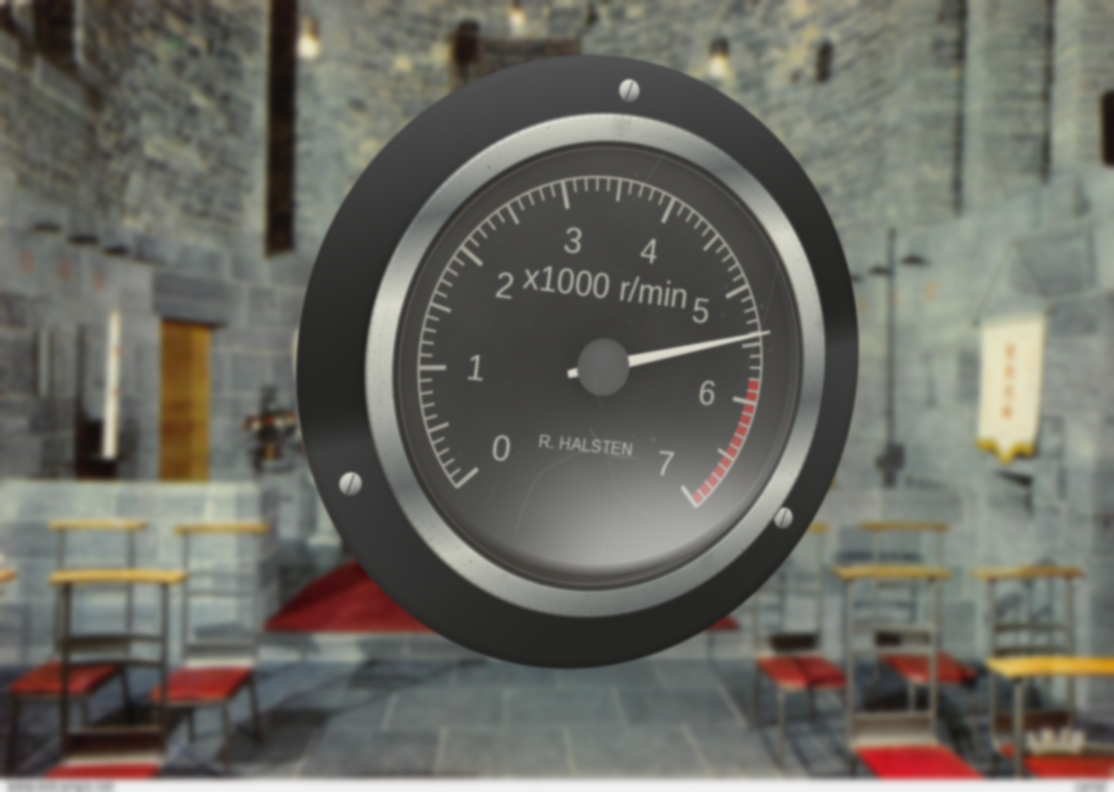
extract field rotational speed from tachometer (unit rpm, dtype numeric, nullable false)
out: 5400 rpm
